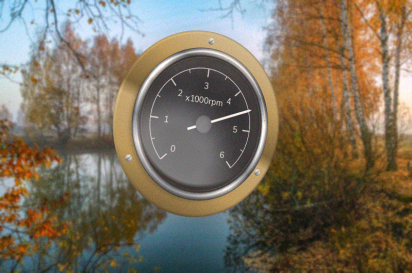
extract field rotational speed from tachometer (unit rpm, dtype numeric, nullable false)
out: 4500 rpm
